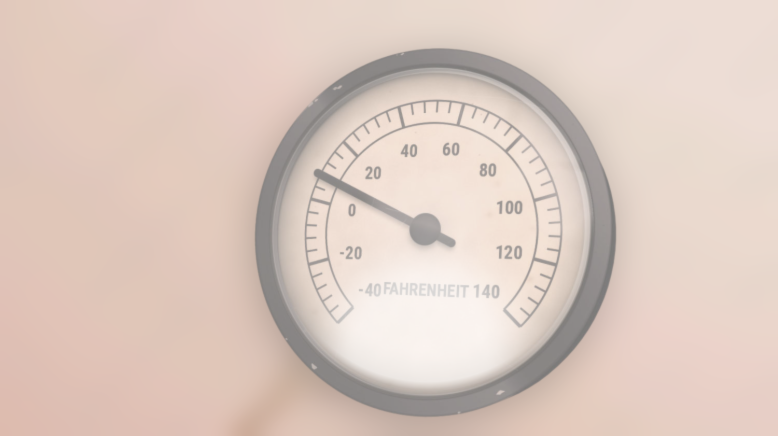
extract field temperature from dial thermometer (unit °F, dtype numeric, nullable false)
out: 8 °F
